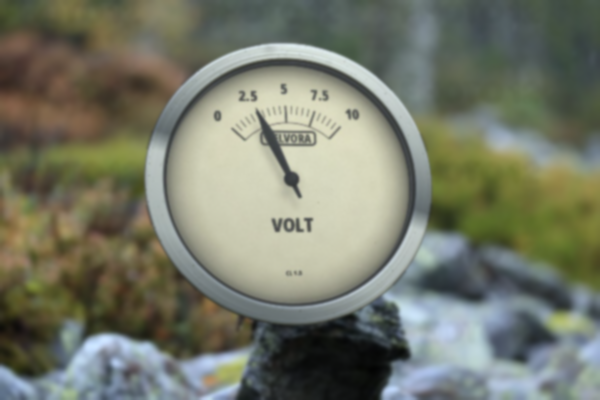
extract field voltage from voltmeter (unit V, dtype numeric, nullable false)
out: 2.5 V
